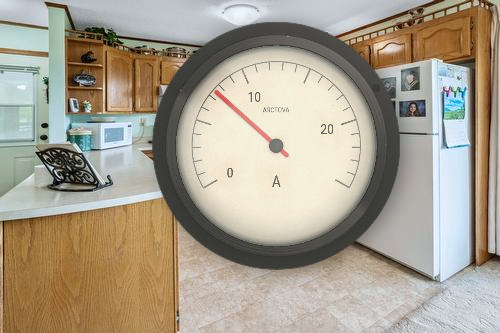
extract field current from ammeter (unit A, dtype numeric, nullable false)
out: 7.5 A
